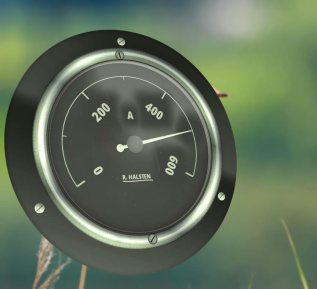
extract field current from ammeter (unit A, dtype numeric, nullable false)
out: 500 A
